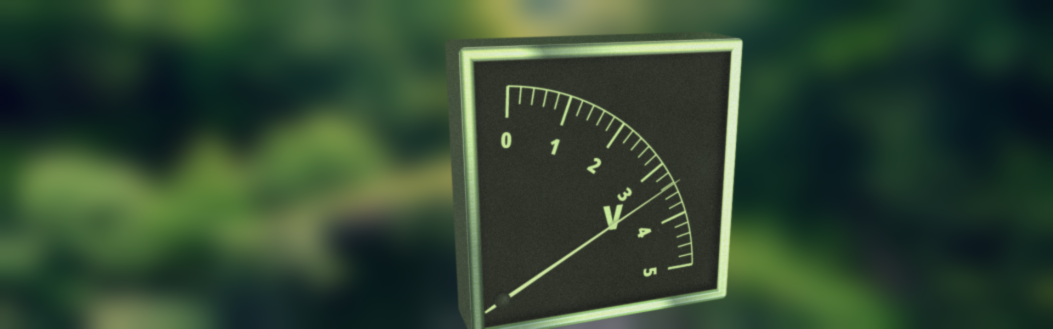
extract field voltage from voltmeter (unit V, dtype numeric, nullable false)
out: 3.4 V
